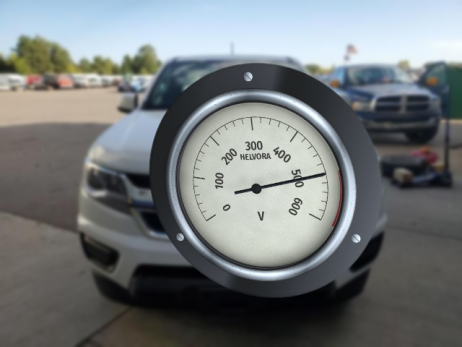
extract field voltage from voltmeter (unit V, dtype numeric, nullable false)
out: 500 V
